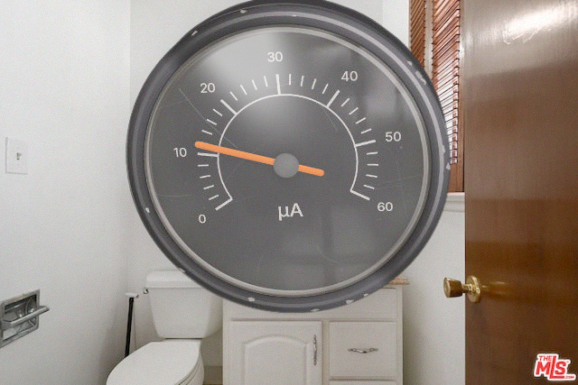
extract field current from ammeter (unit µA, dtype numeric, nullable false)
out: 12 µA
